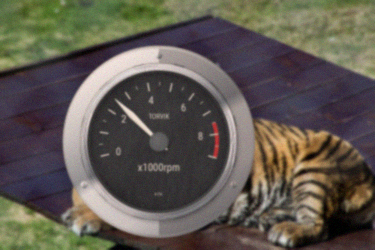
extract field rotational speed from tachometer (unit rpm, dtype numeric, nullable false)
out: 2500 rpm
